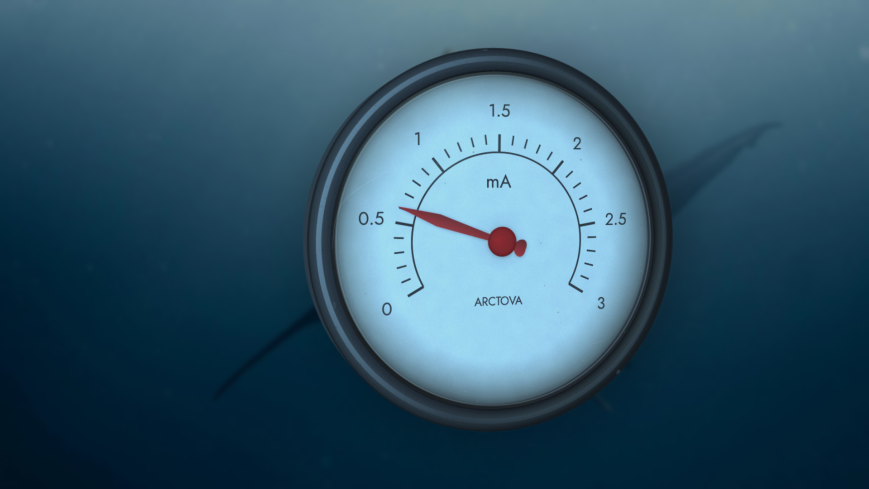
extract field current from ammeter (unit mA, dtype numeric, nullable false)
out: 0.6 mA
